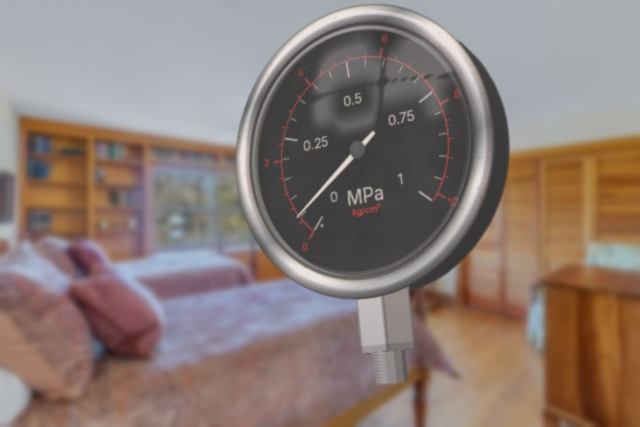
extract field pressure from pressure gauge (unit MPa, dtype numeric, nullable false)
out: 0.05 MPa
